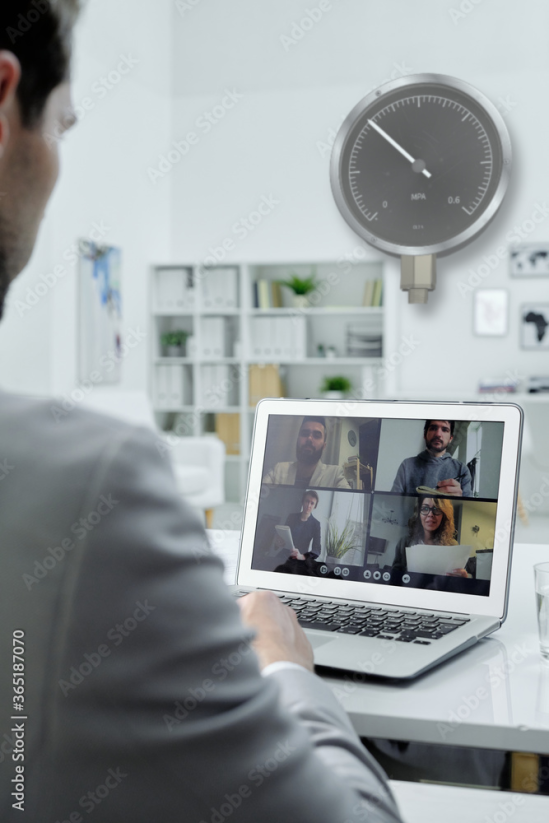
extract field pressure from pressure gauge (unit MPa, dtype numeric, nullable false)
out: 0.2 MPa
